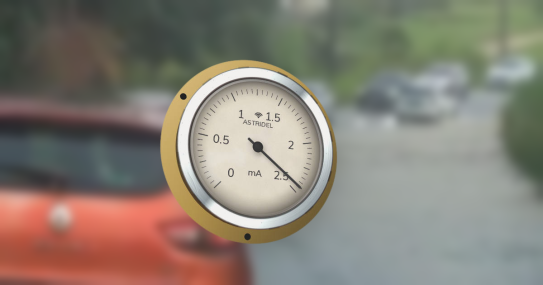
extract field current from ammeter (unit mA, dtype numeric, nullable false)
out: 2.45 mA
